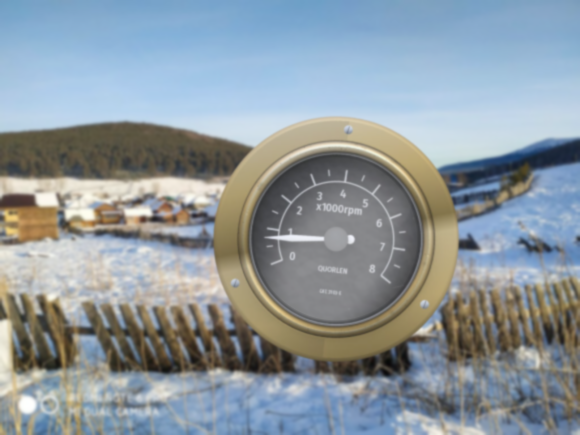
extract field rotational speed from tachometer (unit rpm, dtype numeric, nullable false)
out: 750 rpm
